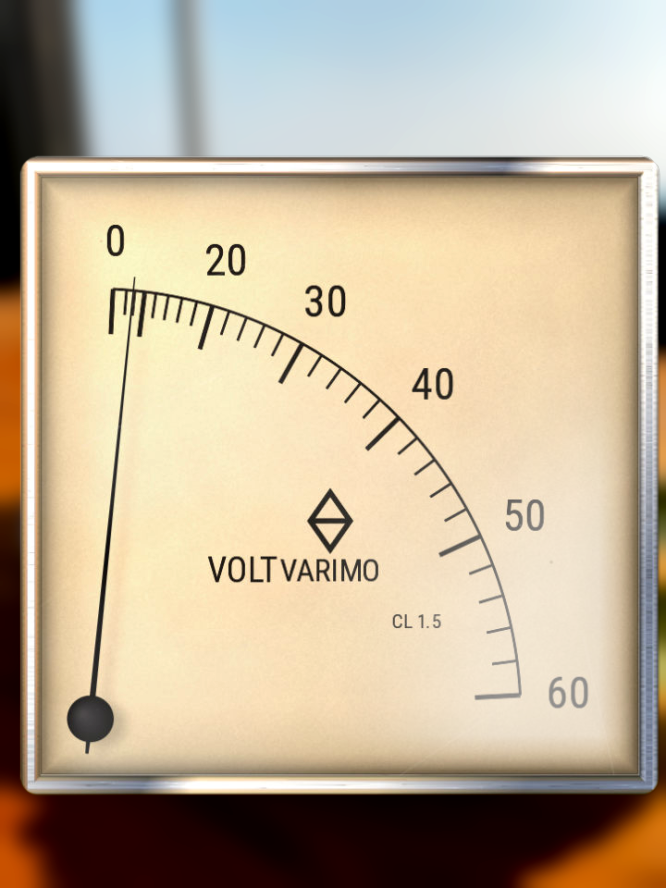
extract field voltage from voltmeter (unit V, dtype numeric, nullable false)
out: 8 V
